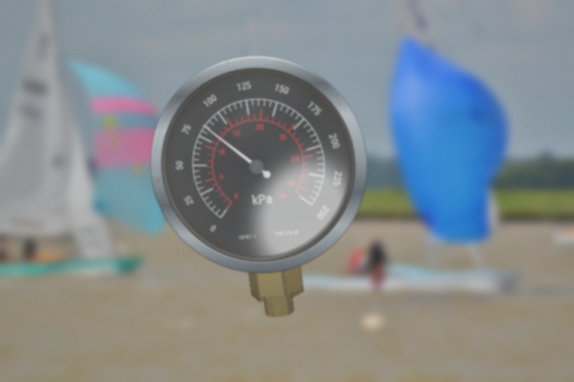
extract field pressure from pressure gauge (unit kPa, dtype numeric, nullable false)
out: 85 kPa
